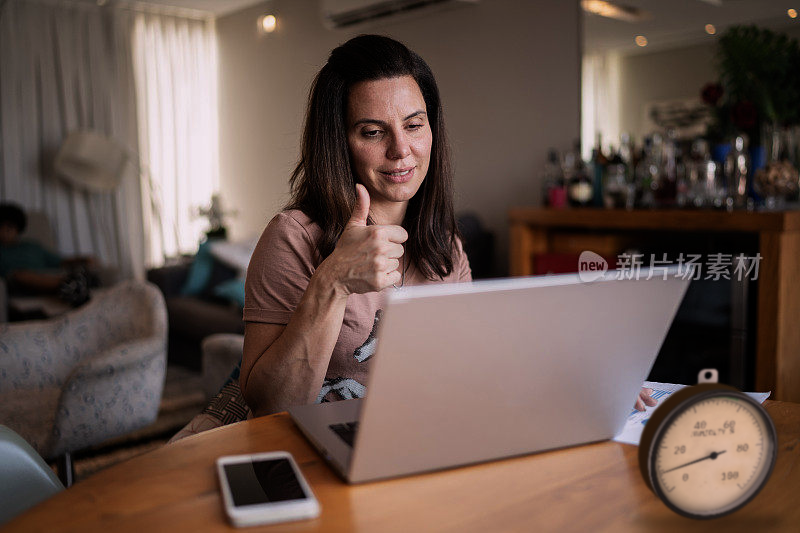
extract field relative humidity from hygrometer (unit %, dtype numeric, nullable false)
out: 10 %
